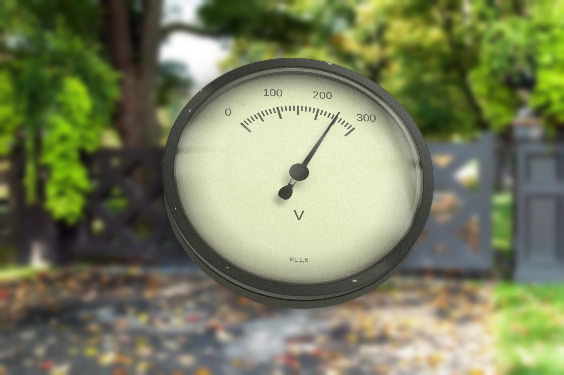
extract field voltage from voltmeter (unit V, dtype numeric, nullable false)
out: 250 V
